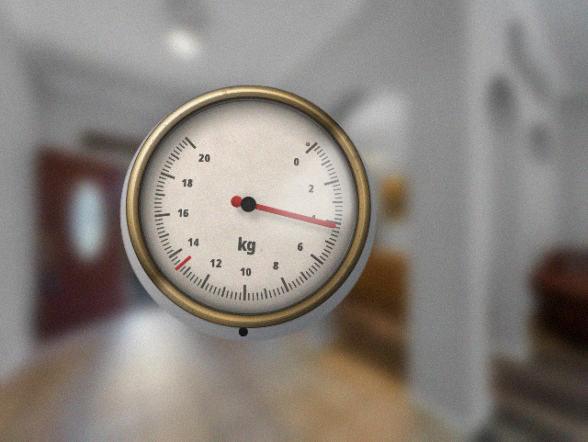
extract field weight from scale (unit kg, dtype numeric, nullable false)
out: 4.2 kg
